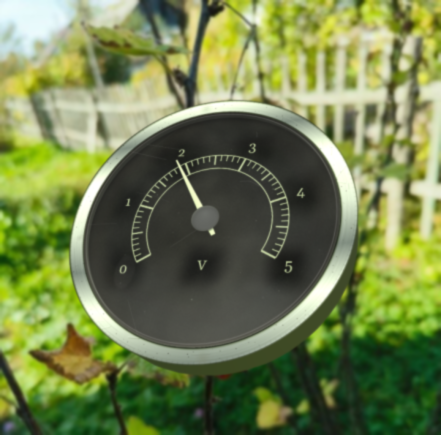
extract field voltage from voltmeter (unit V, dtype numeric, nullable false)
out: 1.9 V
